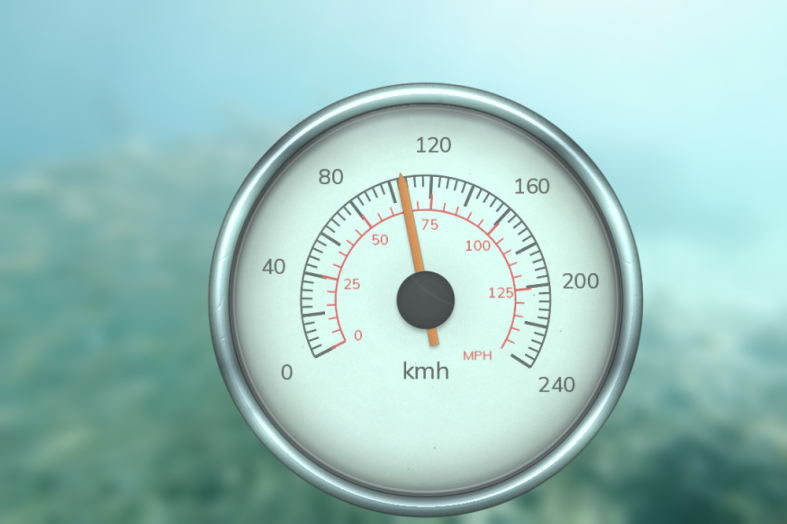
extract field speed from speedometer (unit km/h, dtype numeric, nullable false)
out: 106 km/h
